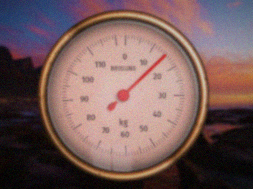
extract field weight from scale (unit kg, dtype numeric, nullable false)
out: 15 kg
